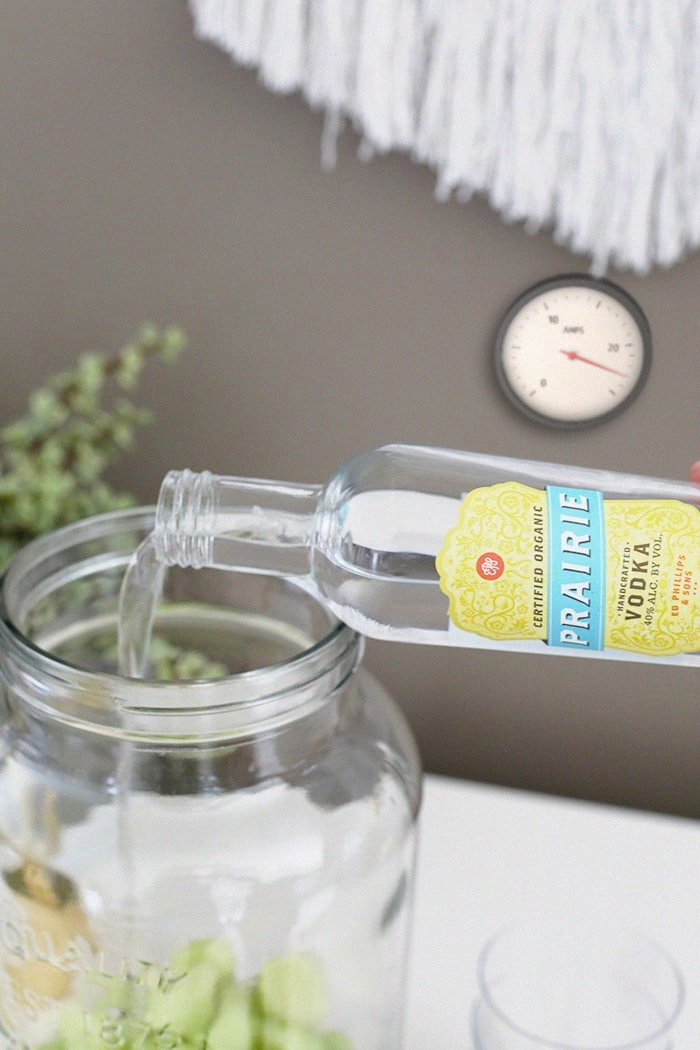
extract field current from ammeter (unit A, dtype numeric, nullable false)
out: 23 A
